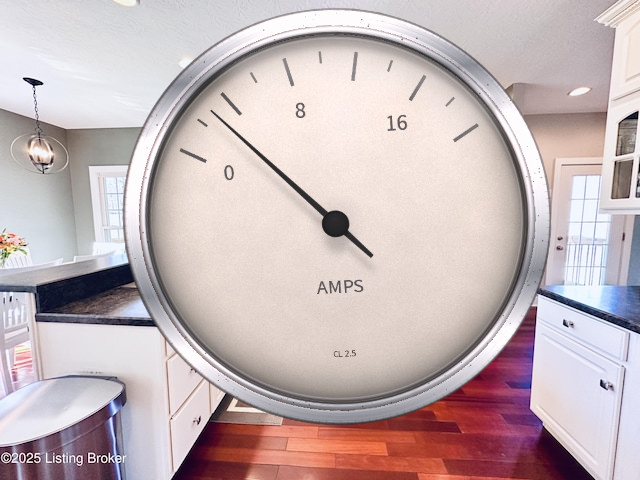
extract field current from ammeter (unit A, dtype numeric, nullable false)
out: 3 A
